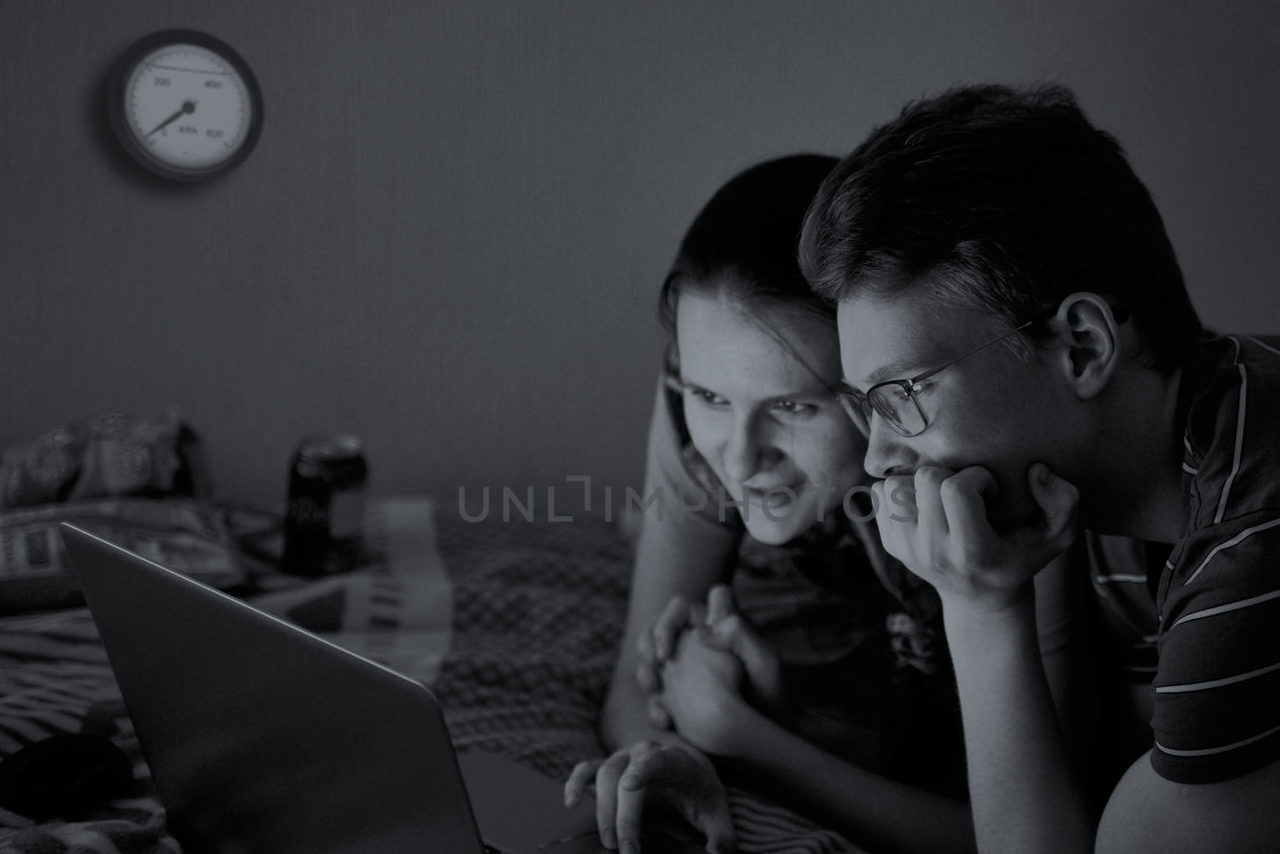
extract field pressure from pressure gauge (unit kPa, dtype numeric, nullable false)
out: 20 kPa
